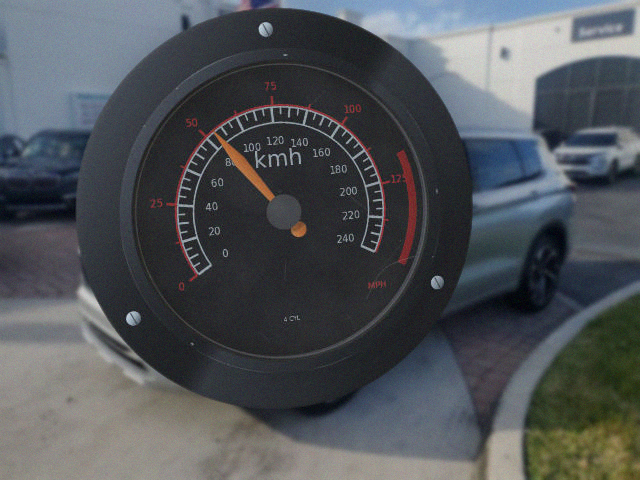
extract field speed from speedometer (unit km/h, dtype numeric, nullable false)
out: 85 km/h
